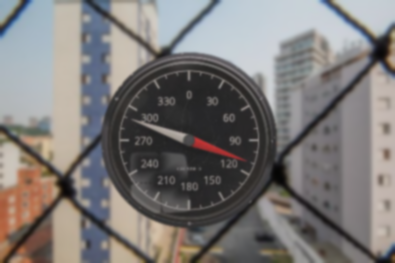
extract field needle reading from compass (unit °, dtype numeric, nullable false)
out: 110 °
